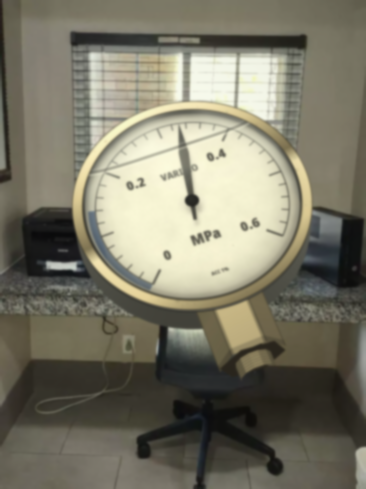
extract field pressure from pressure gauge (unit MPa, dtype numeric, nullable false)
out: 0.33 MPa
